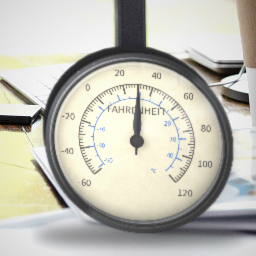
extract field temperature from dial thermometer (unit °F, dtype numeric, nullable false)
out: 30 °F
